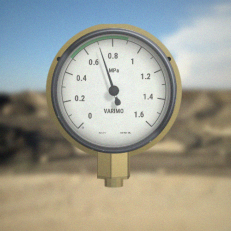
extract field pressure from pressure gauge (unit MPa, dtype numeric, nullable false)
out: 0.7 MPa
